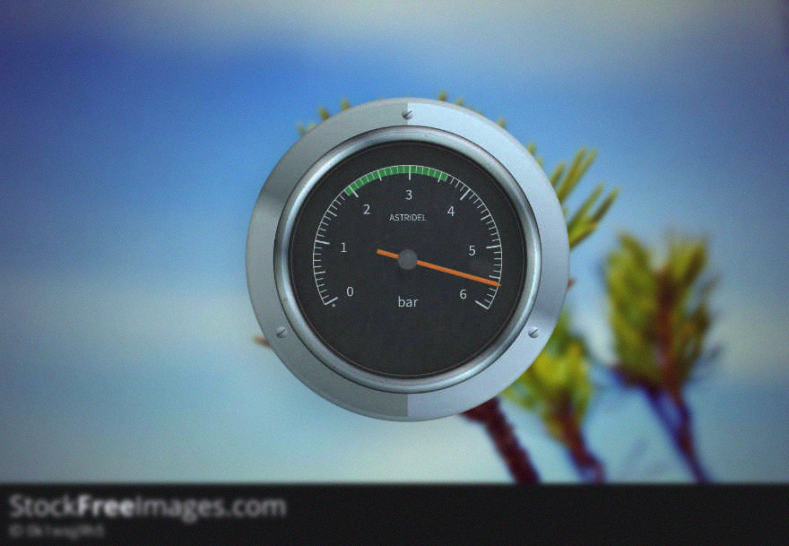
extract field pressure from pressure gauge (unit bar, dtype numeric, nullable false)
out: 5.6 bar
